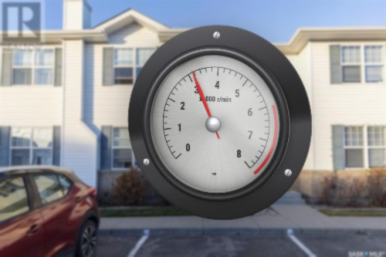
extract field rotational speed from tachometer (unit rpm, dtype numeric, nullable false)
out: 3200 rpm
